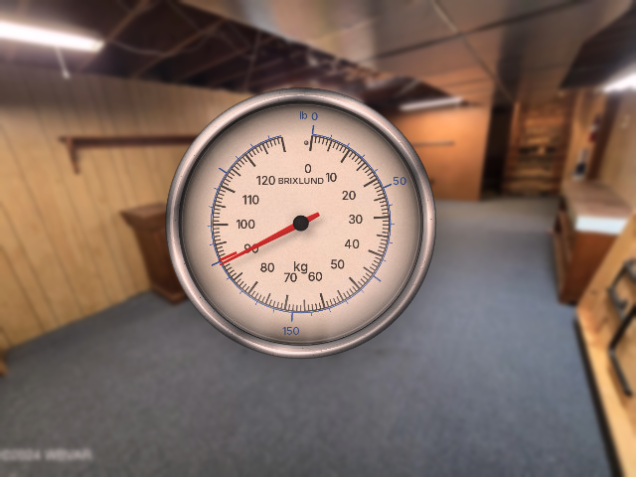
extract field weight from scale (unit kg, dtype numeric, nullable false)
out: 90 kg
